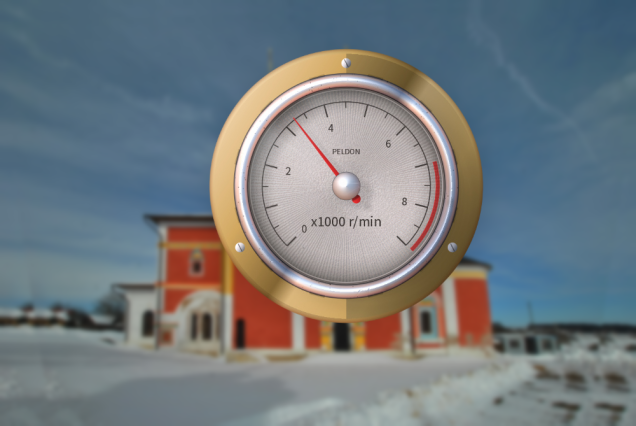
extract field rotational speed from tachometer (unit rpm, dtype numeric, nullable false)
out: 3250 rpm
